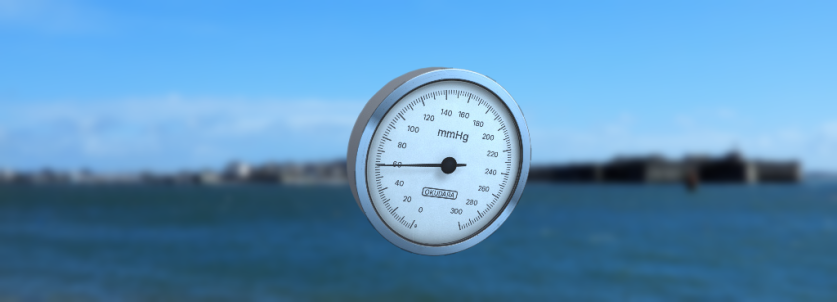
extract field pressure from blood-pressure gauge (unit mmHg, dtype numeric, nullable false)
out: 60 mmHg
